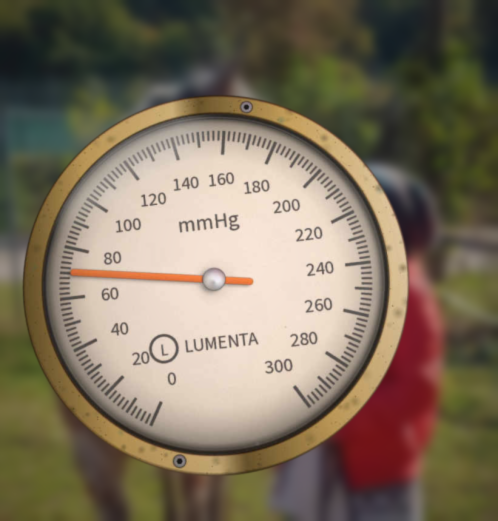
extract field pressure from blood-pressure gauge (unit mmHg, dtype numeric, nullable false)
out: 70 mmHg
